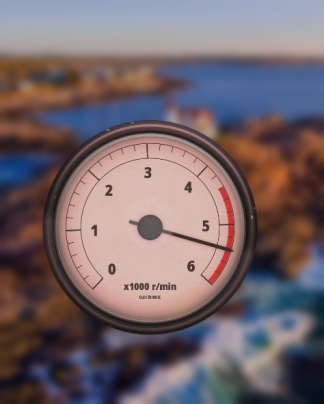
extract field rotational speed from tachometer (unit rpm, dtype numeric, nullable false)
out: 5400 rpm
